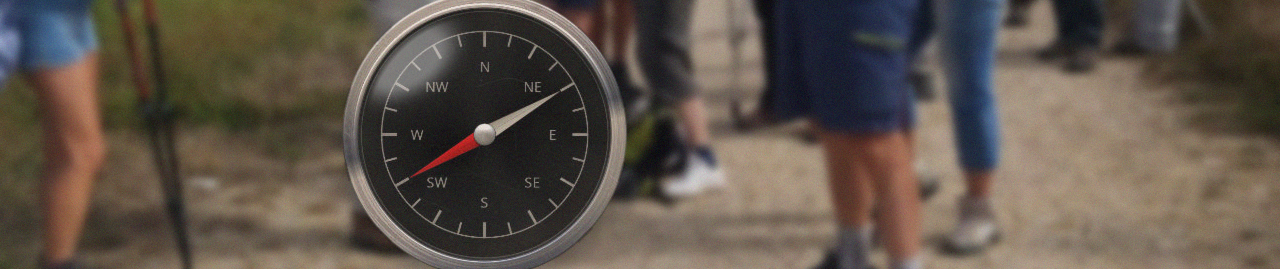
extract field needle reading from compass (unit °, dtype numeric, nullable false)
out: 240 °
